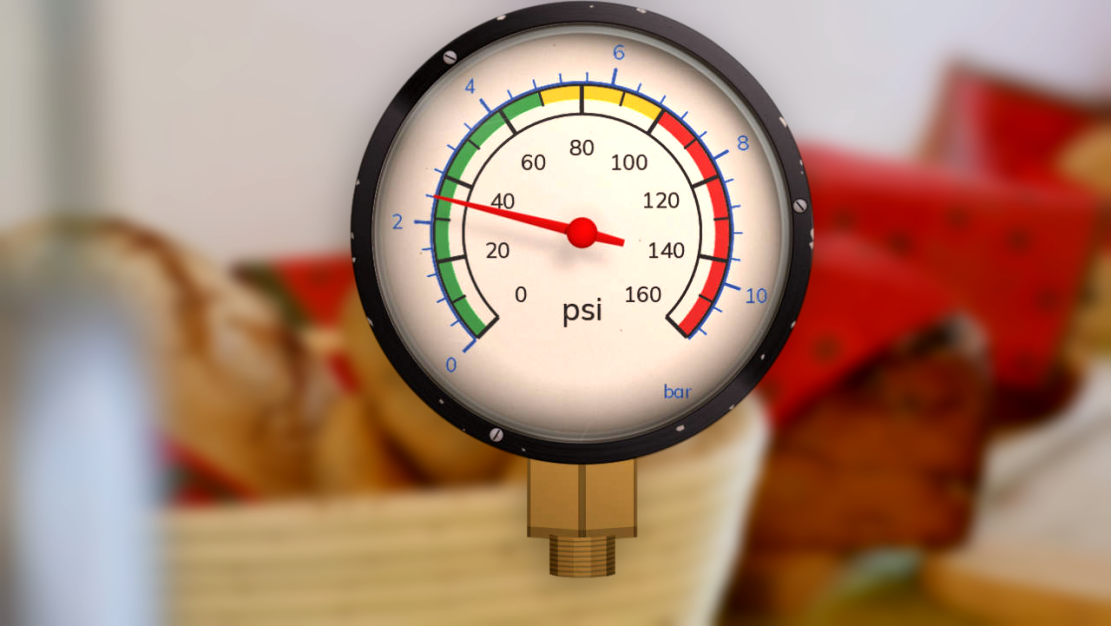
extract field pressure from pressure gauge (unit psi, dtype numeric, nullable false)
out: 35 psi
